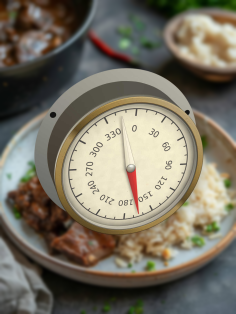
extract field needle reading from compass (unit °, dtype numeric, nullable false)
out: 165 °
